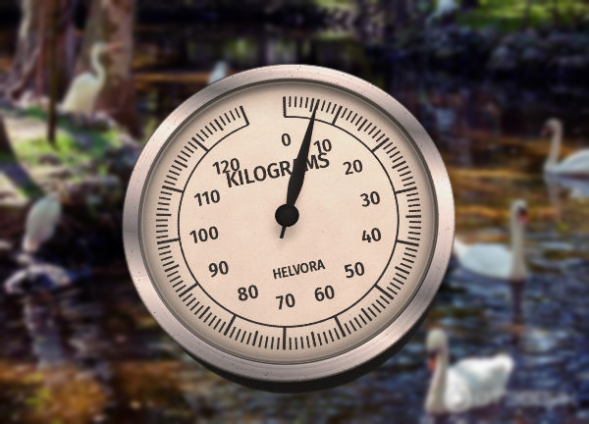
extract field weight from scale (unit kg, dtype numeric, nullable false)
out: 6 kg
